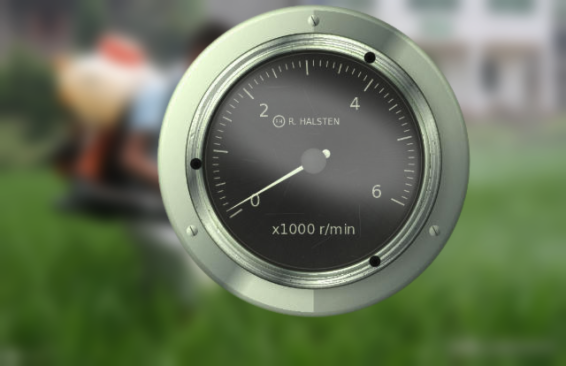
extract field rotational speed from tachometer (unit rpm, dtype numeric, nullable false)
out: 100 rpm
